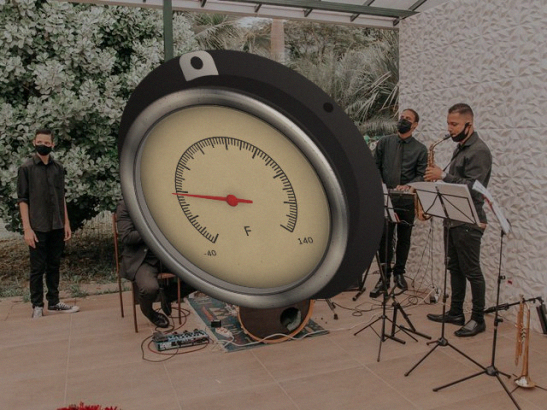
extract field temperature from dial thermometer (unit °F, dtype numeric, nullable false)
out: 0 °F
